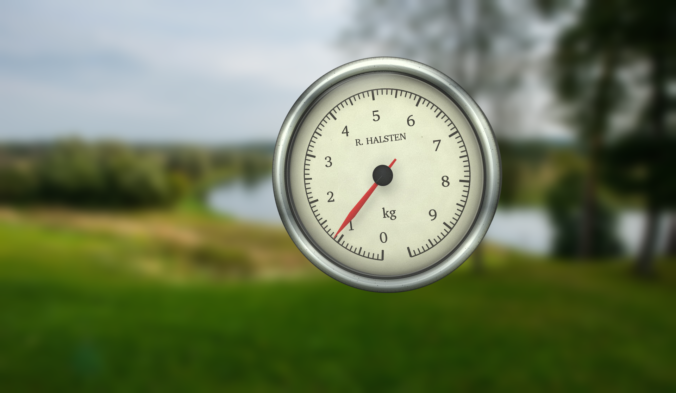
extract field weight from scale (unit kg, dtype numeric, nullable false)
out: 1.1 kg
